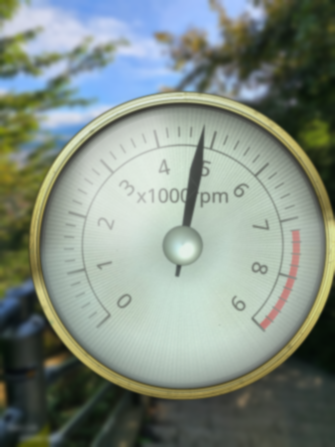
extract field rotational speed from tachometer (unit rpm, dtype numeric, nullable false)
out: 4800 rpm
